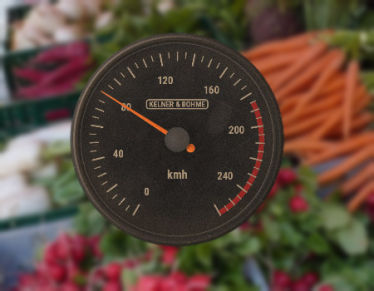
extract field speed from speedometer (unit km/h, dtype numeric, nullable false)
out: 80 km/h
